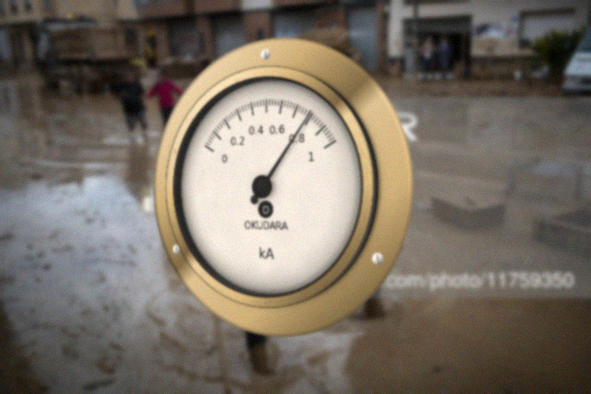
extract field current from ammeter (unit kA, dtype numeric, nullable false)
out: 0.8 kA
